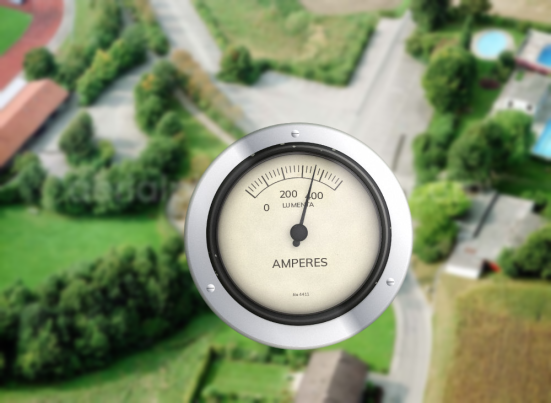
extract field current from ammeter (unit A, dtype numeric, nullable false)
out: 360 A
